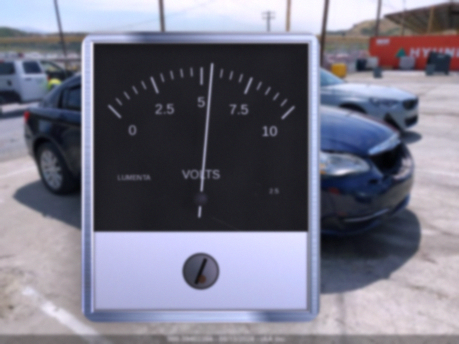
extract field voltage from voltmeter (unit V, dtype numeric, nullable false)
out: 5.5 V
